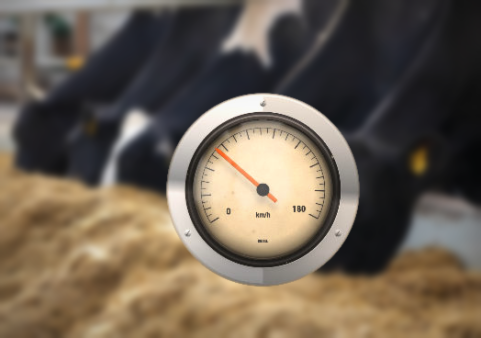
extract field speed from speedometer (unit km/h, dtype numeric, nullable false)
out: 55 km/h
